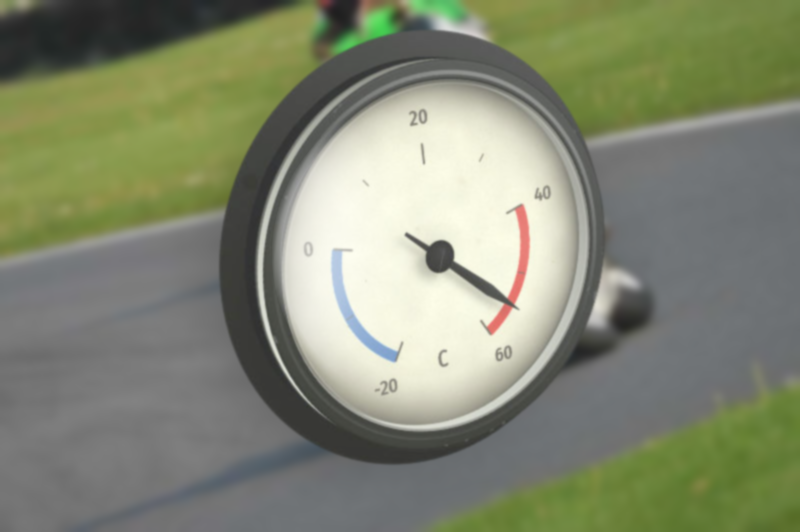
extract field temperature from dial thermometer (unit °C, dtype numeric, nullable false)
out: 55 °C
